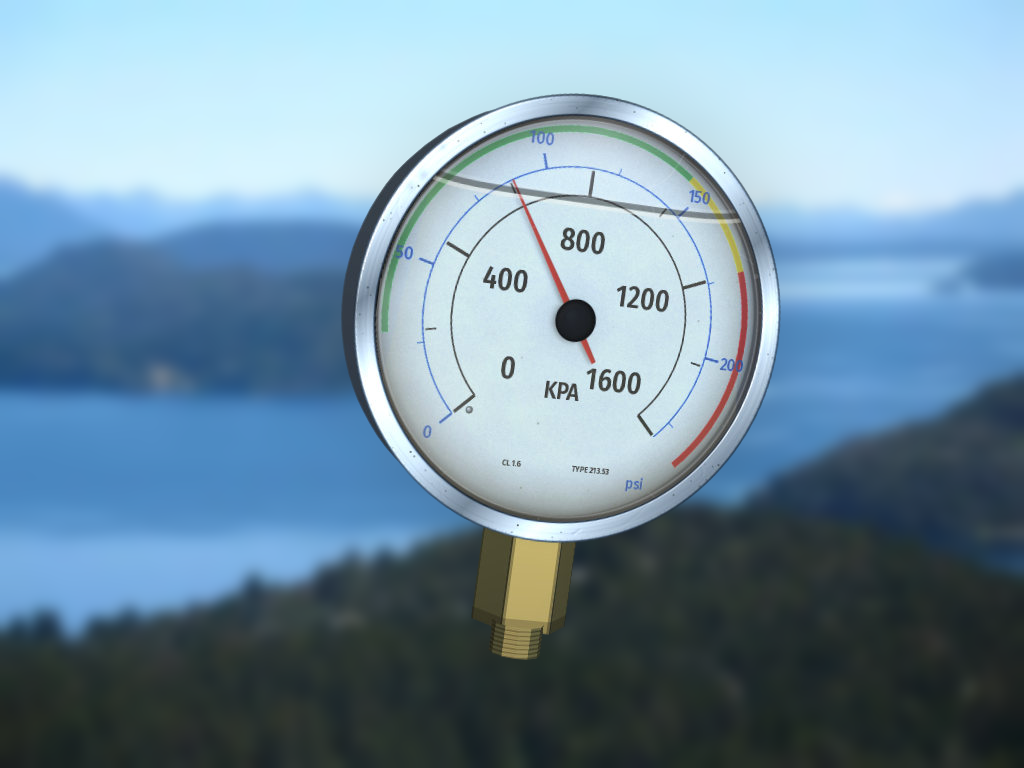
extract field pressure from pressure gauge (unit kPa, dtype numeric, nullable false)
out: 600 kPa
